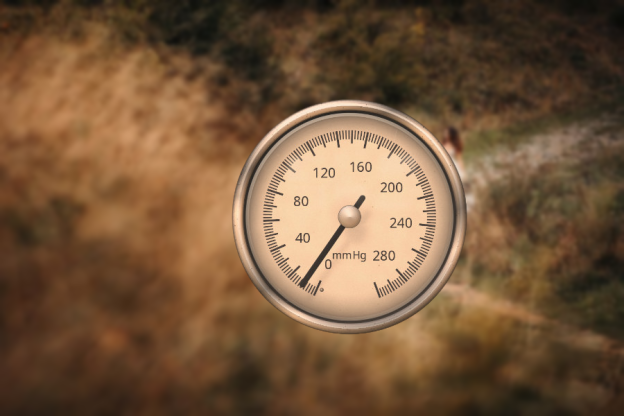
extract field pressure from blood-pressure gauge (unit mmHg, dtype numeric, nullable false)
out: 10 mmHg
